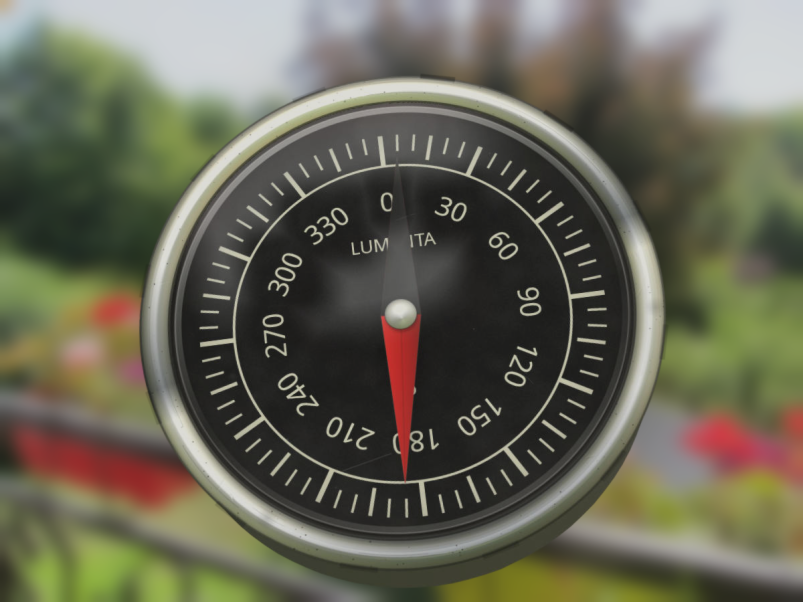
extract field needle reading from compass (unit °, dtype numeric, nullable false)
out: 185 °
